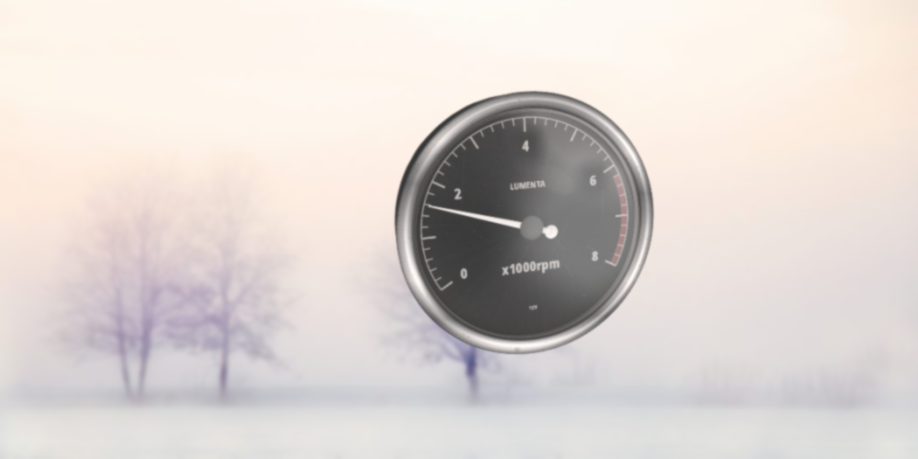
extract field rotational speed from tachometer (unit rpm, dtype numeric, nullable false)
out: 1600 rpm
